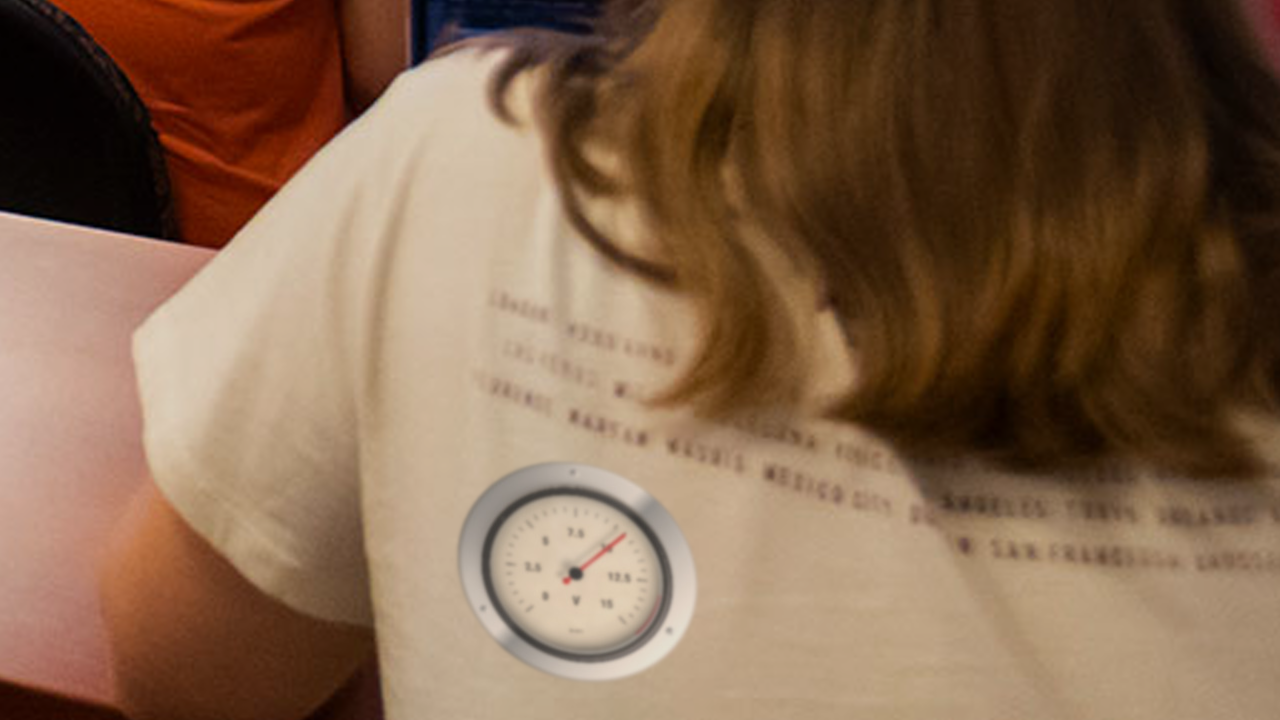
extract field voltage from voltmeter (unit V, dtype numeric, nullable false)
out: 10 V
